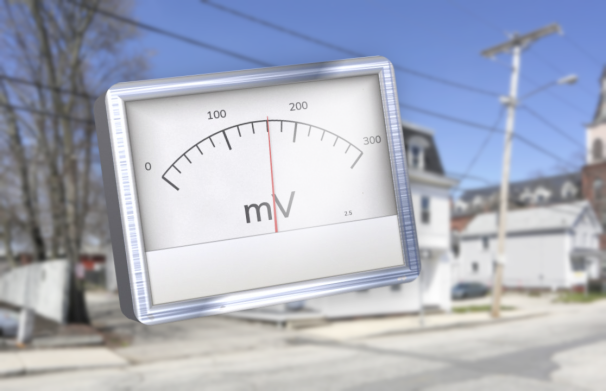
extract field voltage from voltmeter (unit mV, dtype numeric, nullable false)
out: 160 mV
